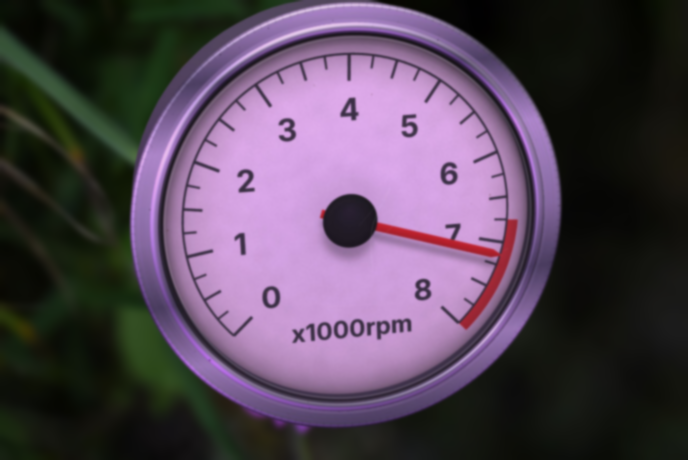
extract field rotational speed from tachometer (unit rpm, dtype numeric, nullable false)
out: 7125 rpm
